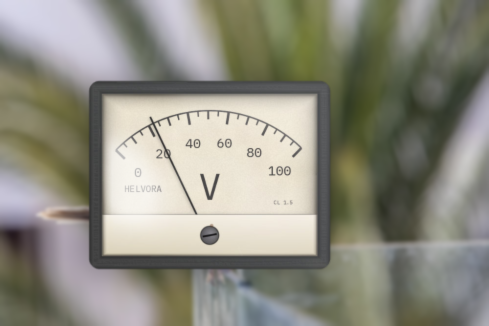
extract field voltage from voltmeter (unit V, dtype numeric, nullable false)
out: 22.5 V
